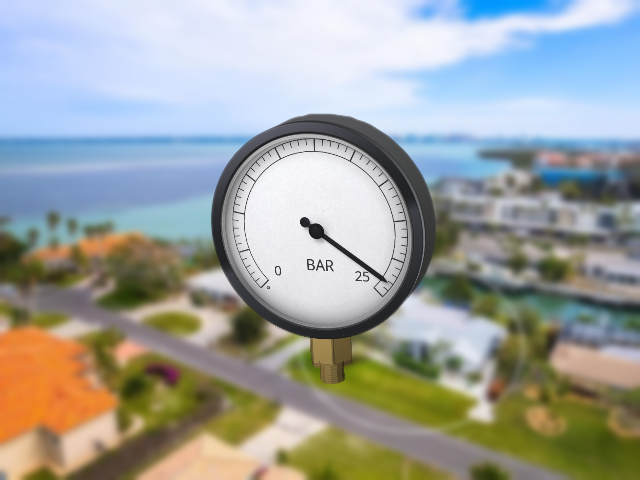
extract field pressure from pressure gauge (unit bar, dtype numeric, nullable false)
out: 24 bar
